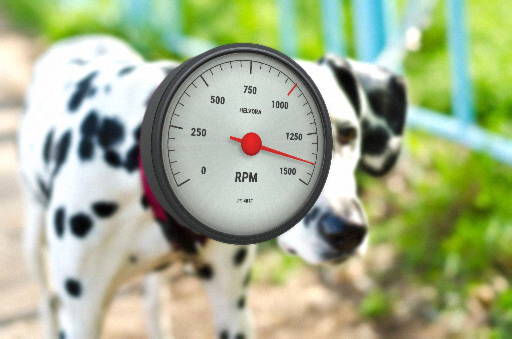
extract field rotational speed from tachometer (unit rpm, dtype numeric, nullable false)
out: 1400 rpm
